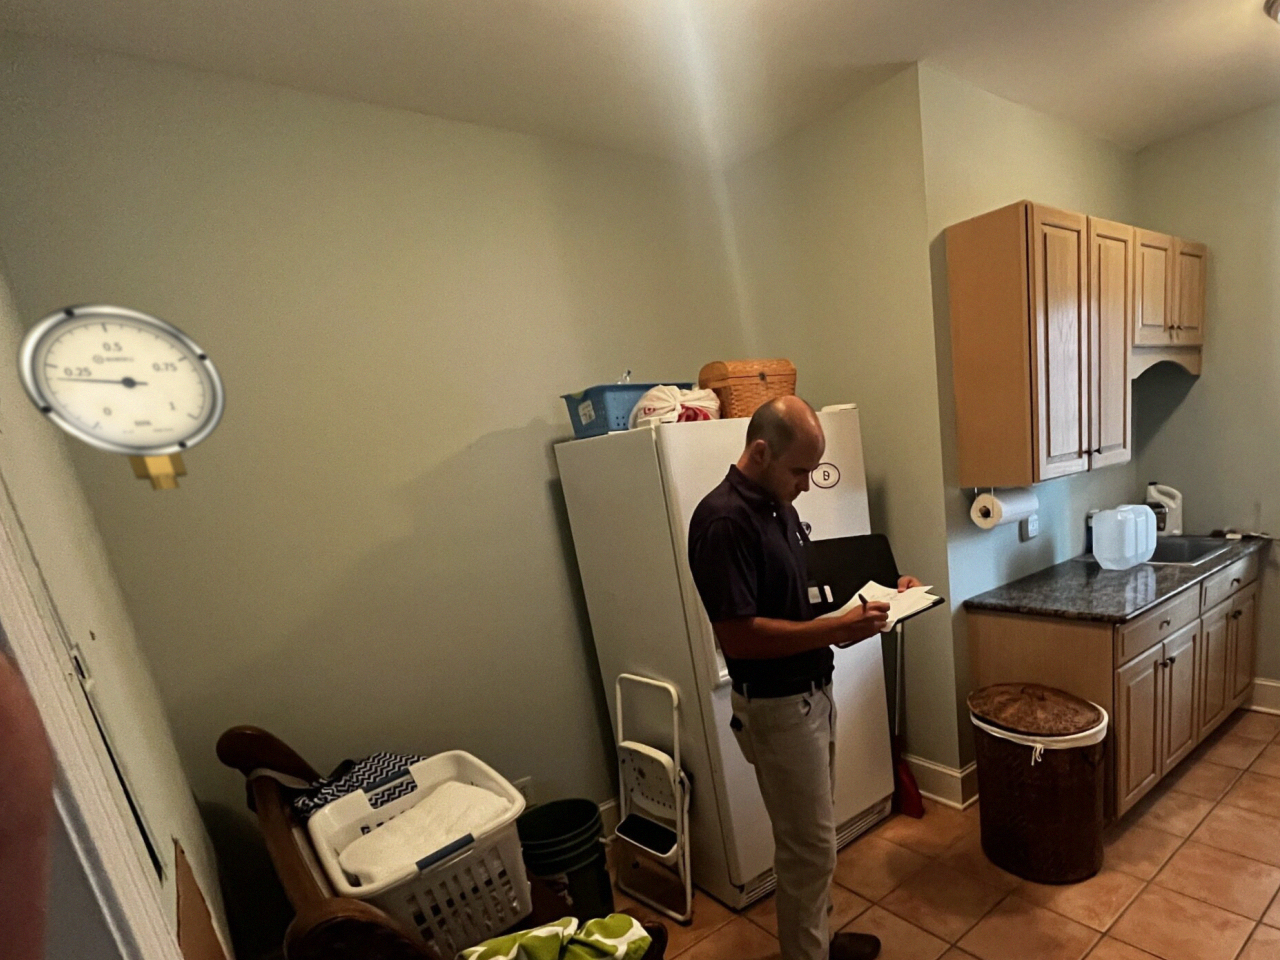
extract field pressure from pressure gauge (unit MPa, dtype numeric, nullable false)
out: 0.2 MPa
